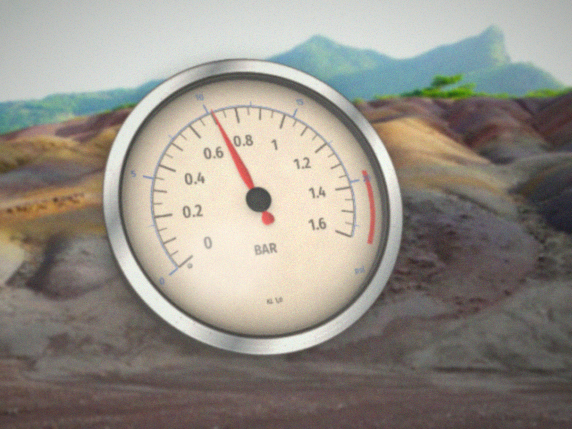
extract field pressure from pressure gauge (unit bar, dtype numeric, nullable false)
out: 0.7 bar
